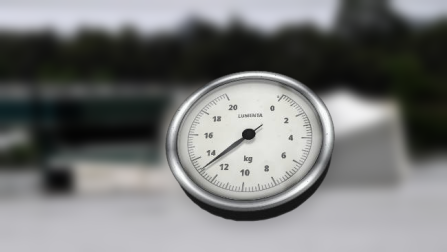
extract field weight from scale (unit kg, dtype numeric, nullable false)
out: 13 kg
